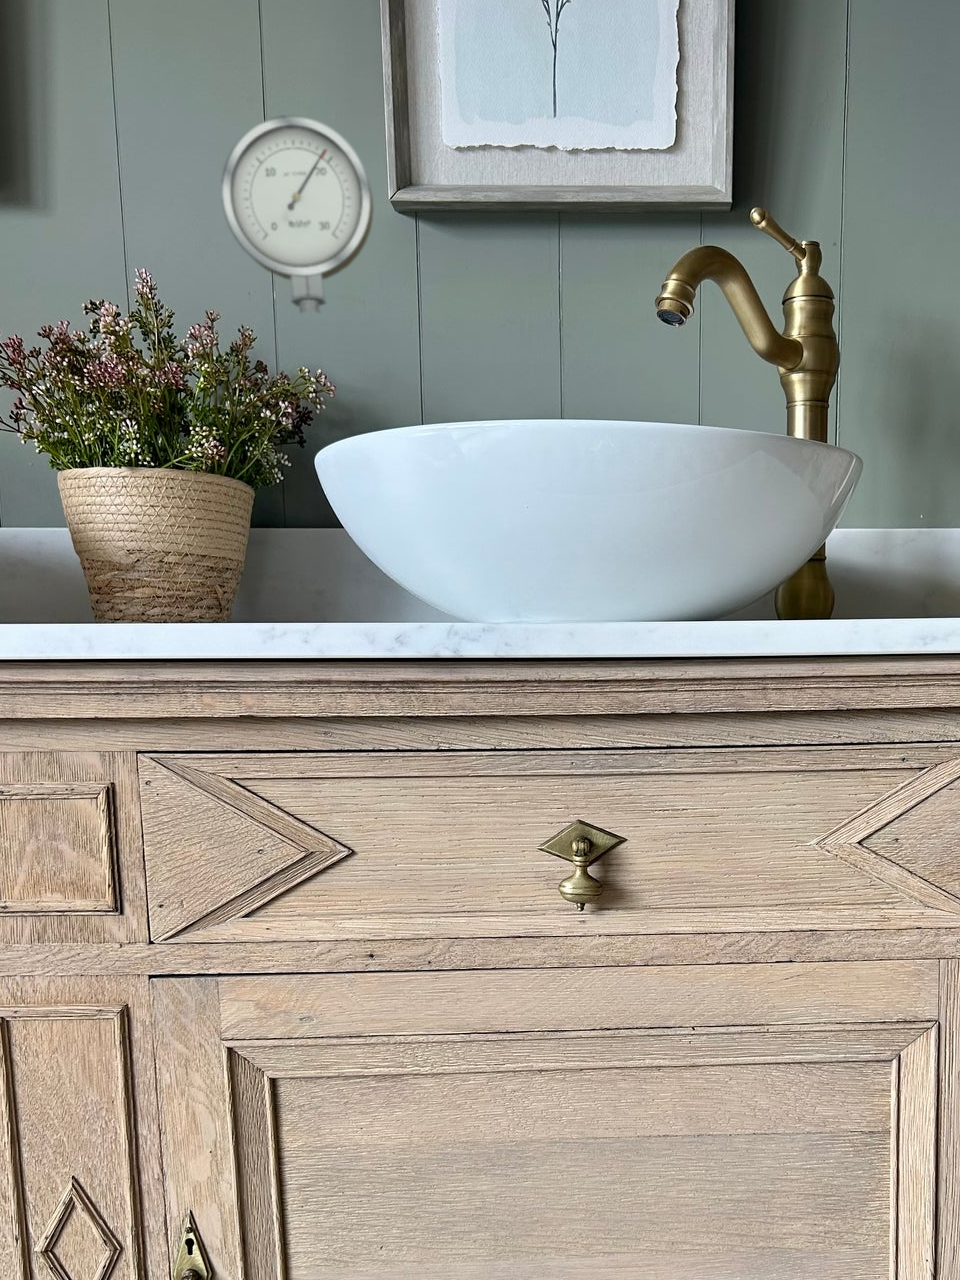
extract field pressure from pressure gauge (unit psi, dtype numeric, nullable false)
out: 19 psi
